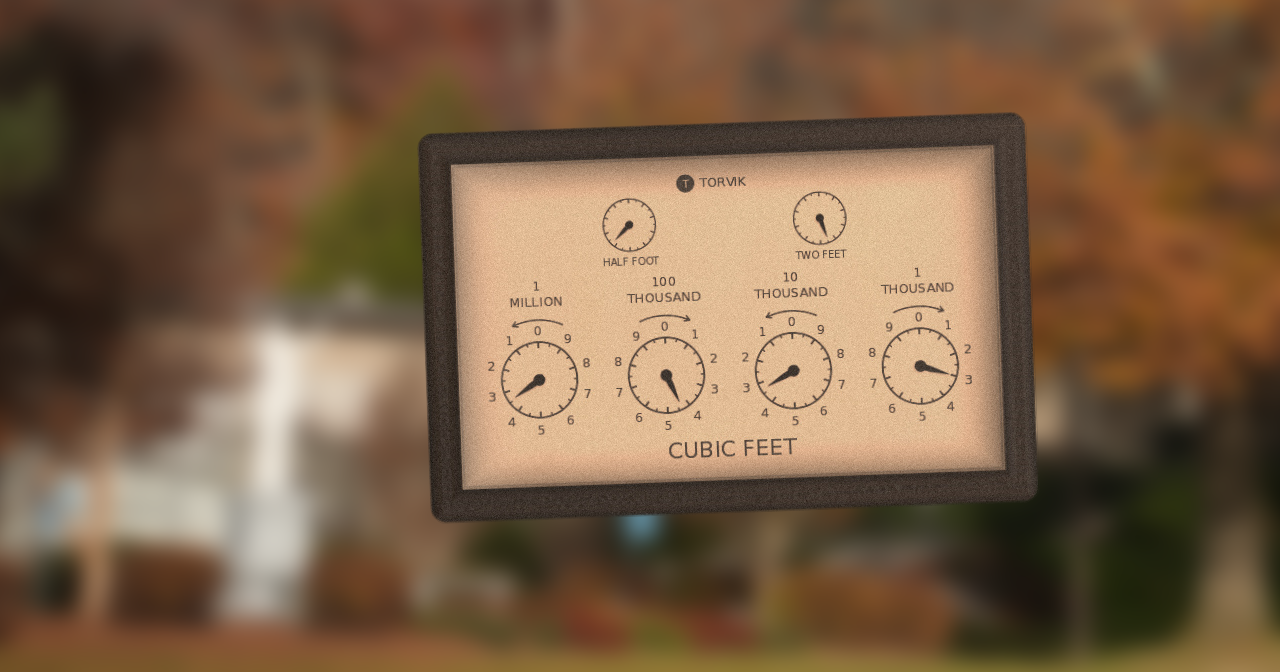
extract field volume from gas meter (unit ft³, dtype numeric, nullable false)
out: 343300 ft³
